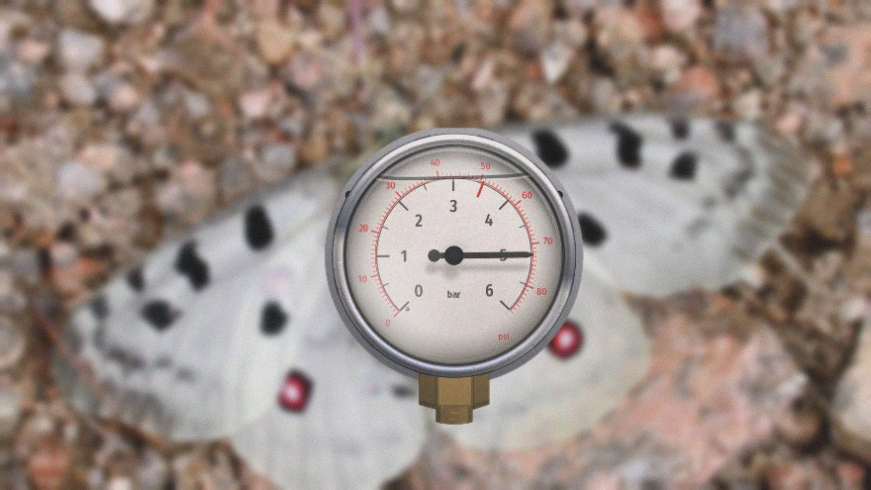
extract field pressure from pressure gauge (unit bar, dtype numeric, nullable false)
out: 5 bar
